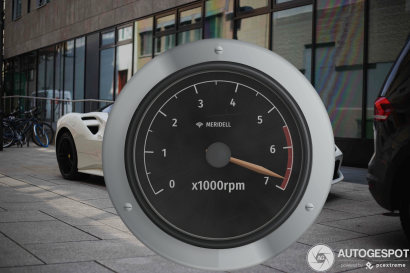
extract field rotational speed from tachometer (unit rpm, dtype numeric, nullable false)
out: 6750 rpm
